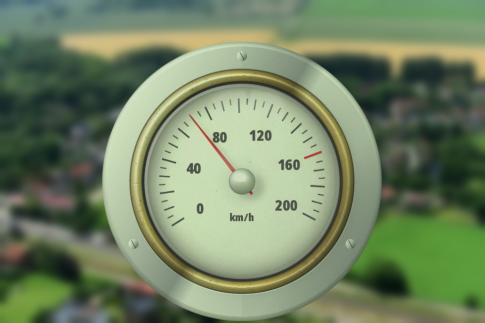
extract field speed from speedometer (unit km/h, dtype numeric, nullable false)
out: 70 km/h
